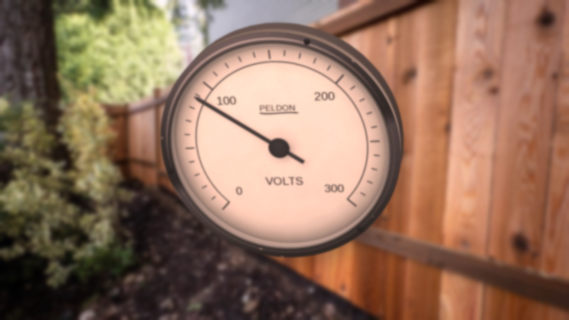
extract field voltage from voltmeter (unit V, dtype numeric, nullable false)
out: 90 V
